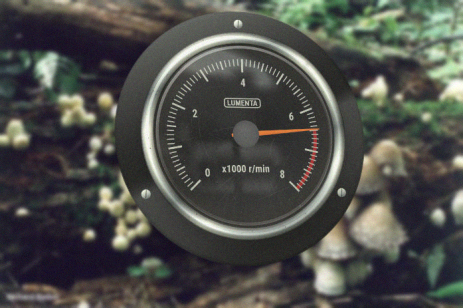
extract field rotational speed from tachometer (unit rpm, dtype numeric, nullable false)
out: 6500 rpm
